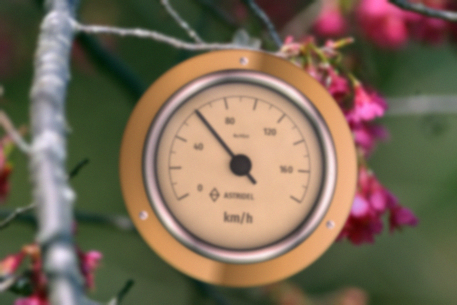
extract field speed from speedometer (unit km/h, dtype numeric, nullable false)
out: 60 km/h
